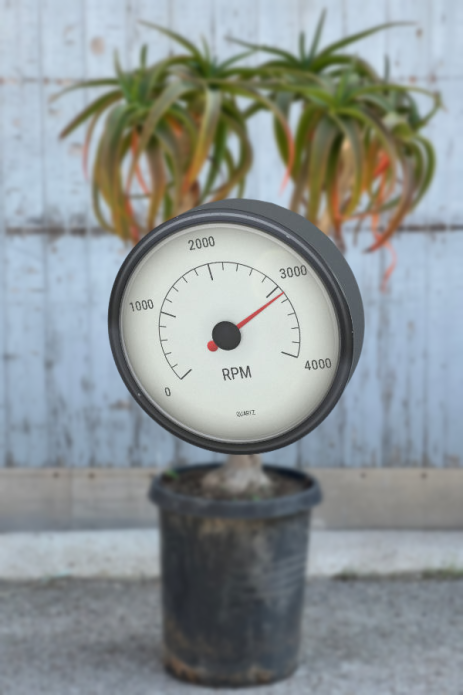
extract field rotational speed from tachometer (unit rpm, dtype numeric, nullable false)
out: 3100 rpm
